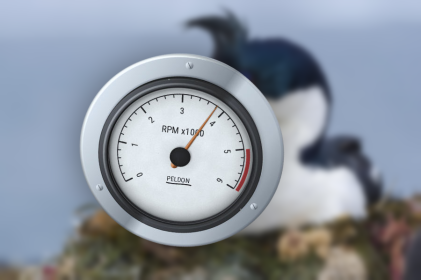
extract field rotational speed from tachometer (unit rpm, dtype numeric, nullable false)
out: 3800 rpm
